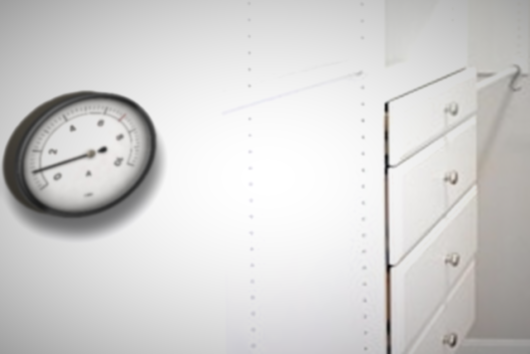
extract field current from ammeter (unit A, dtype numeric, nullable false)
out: 1 A
